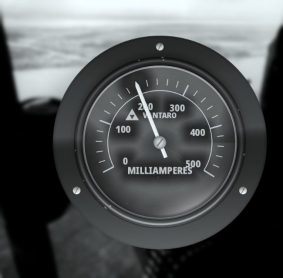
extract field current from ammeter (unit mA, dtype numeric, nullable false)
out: 200 mA
